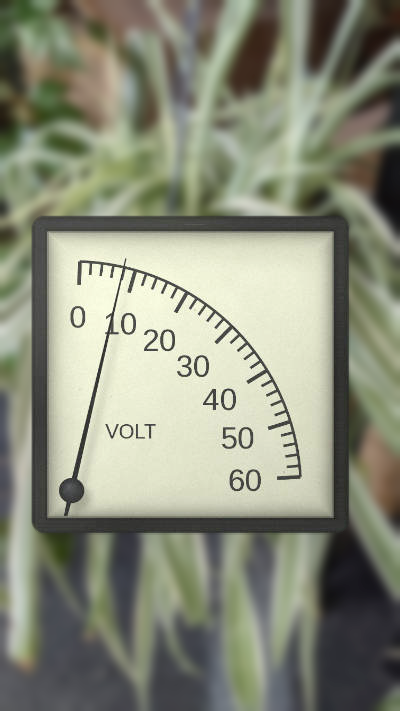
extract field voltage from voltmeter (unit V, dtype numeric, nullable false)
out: 8 V
